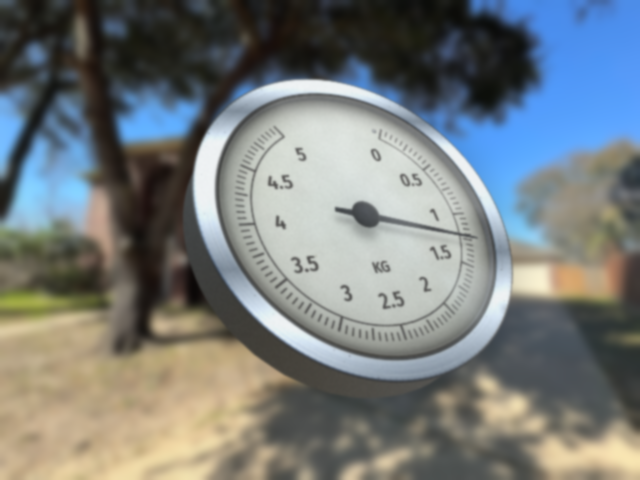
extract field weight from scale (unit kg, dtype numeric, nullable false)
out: 1.25 kg
